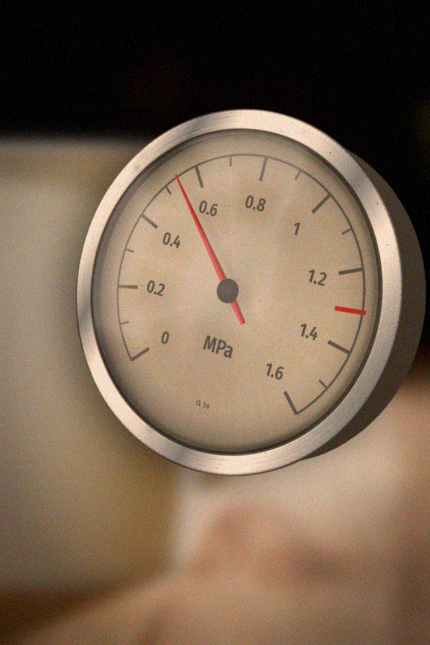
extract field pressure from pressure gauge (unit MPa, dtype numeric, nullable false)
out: 0.55 MPa
